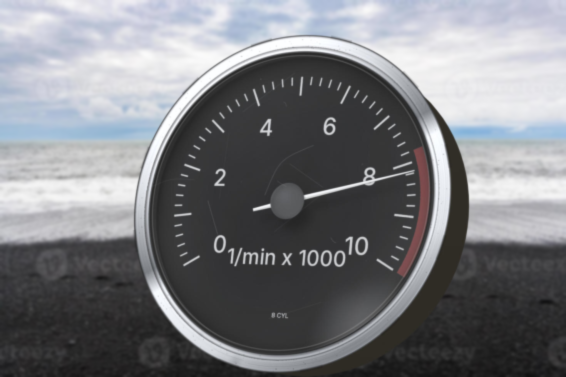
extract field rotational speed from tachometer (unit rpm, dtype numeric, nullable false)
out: 8200 rpm
